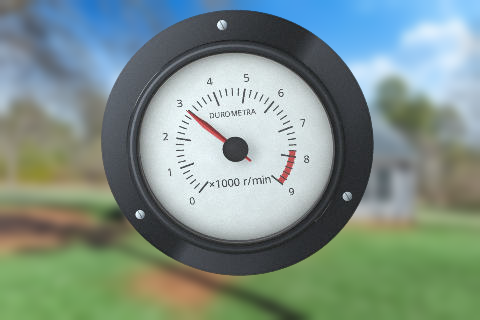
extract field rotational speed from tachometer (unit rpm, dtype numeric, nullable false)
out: 3000 rpm
